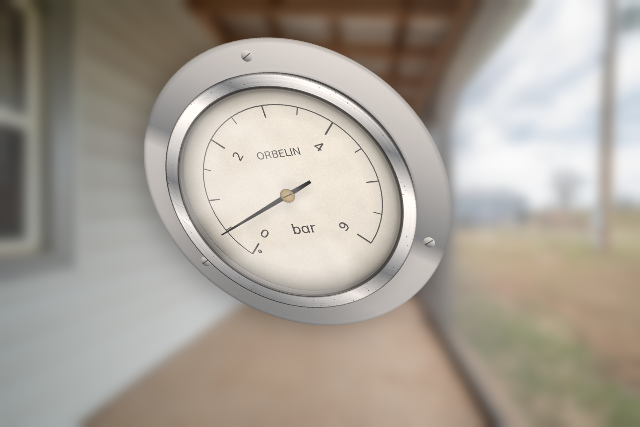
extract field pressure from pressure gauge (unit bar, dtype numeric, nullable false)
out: 0.5 bar
